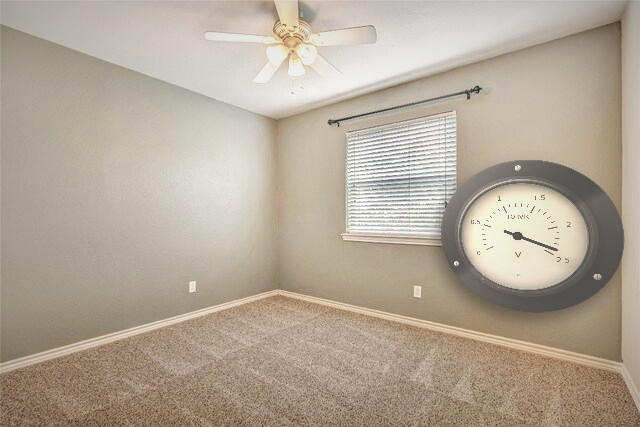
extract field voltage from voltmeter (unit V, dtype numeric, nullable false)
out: 2.4 V
